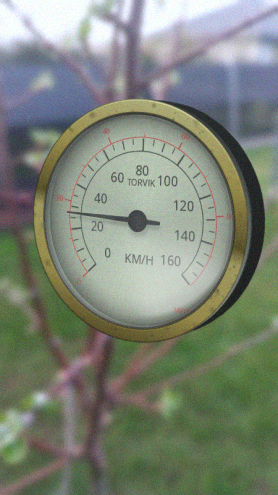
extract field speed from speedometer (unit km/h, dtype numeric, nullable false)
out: 27.5 km/h
